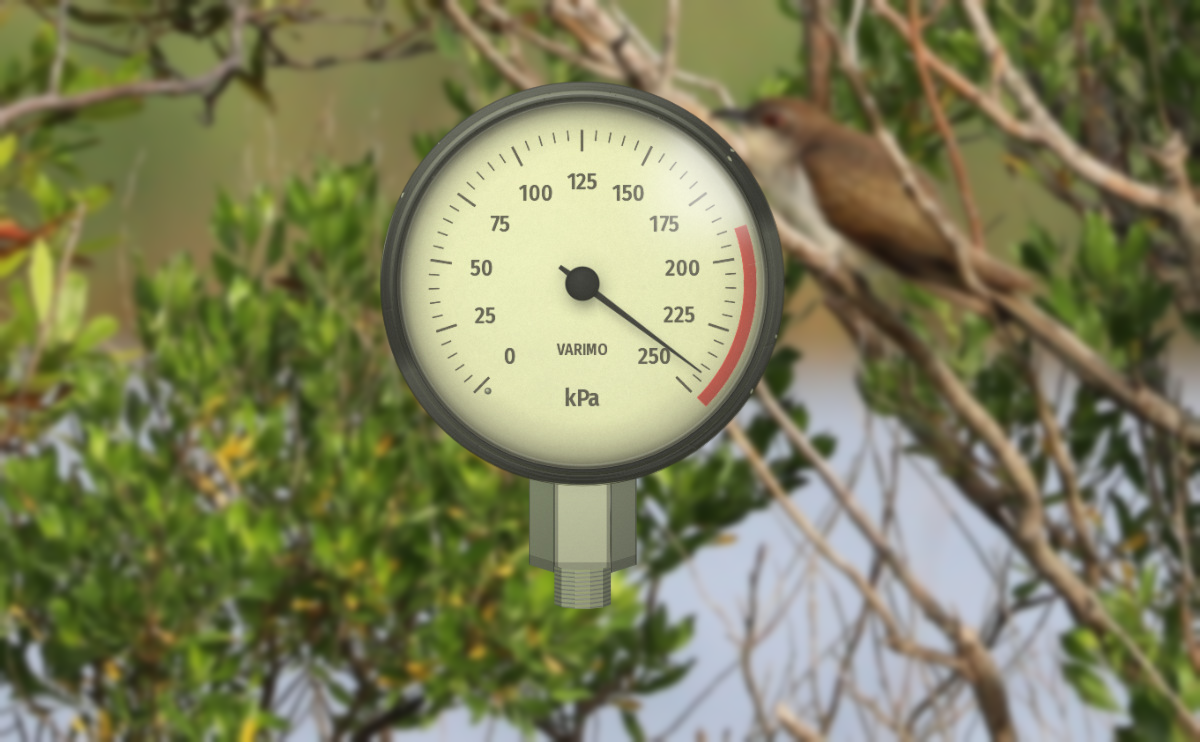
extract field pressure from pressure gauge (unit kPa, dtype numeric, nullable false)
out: 242.5 kPa
